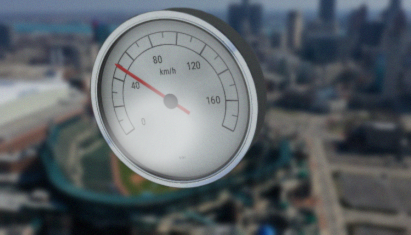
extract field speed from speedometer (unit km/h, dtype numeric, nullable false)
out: 50 km/h
